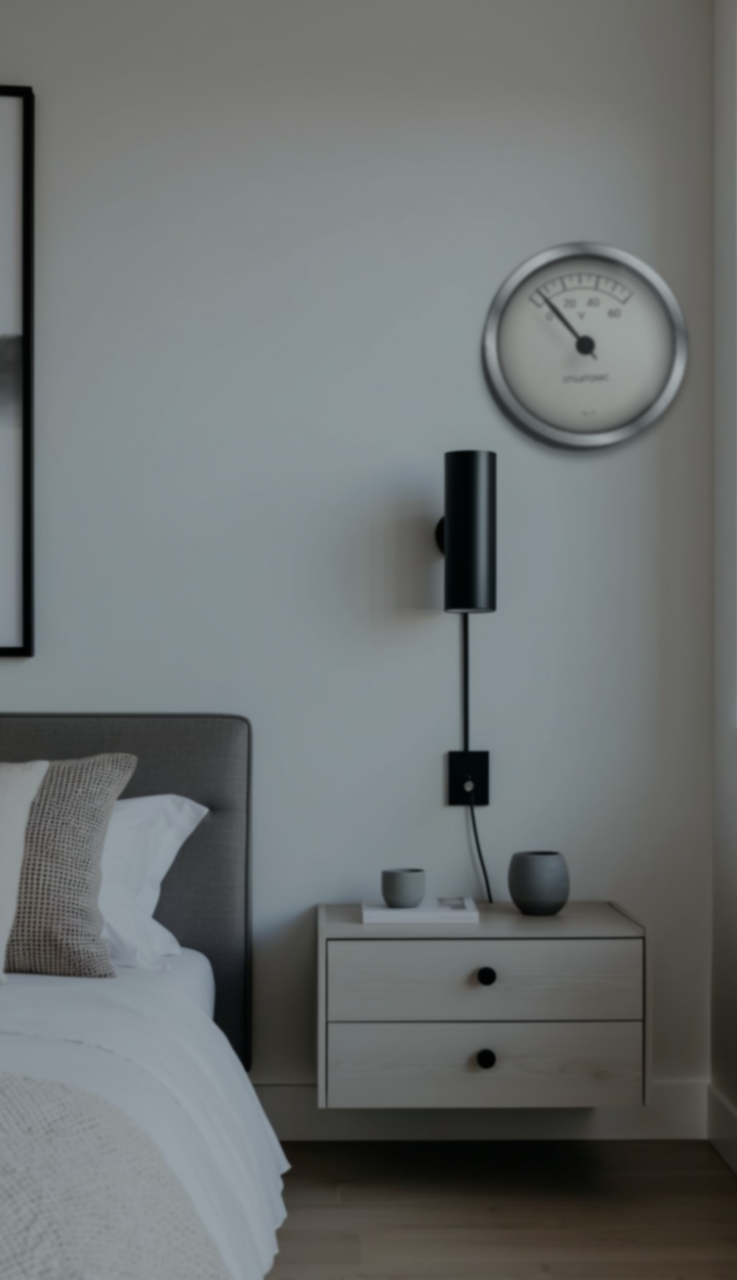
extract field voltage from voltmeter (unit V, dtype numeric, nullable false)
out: 5 V
